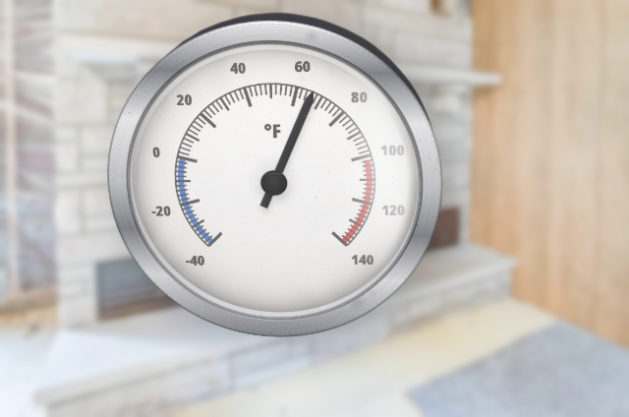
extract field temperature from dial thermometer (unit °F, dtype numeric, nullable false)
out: 66 °F
